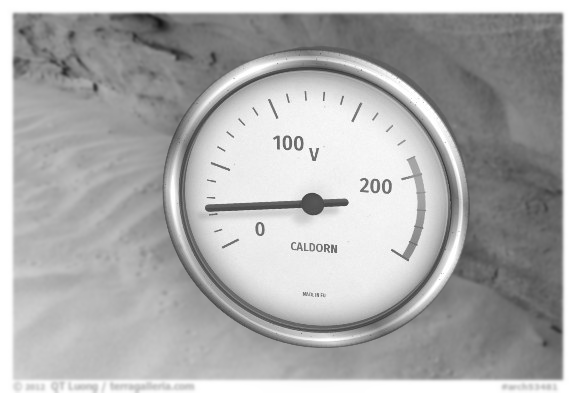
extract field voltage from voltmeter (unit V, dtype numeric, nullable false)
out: 25 V
